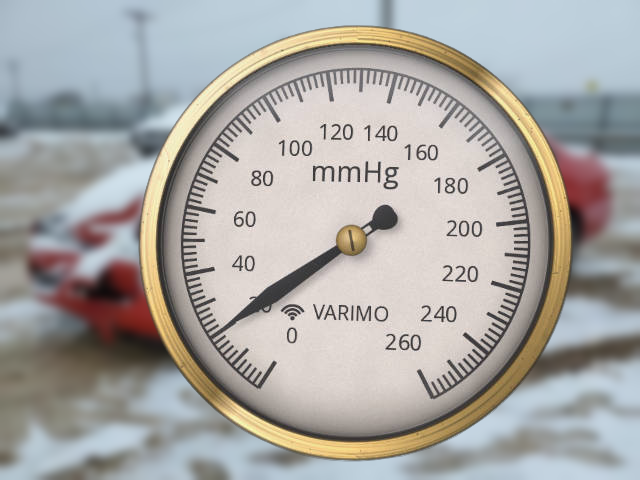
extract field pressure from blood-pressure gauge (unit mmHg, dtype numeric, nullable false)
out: 20 mmHg
